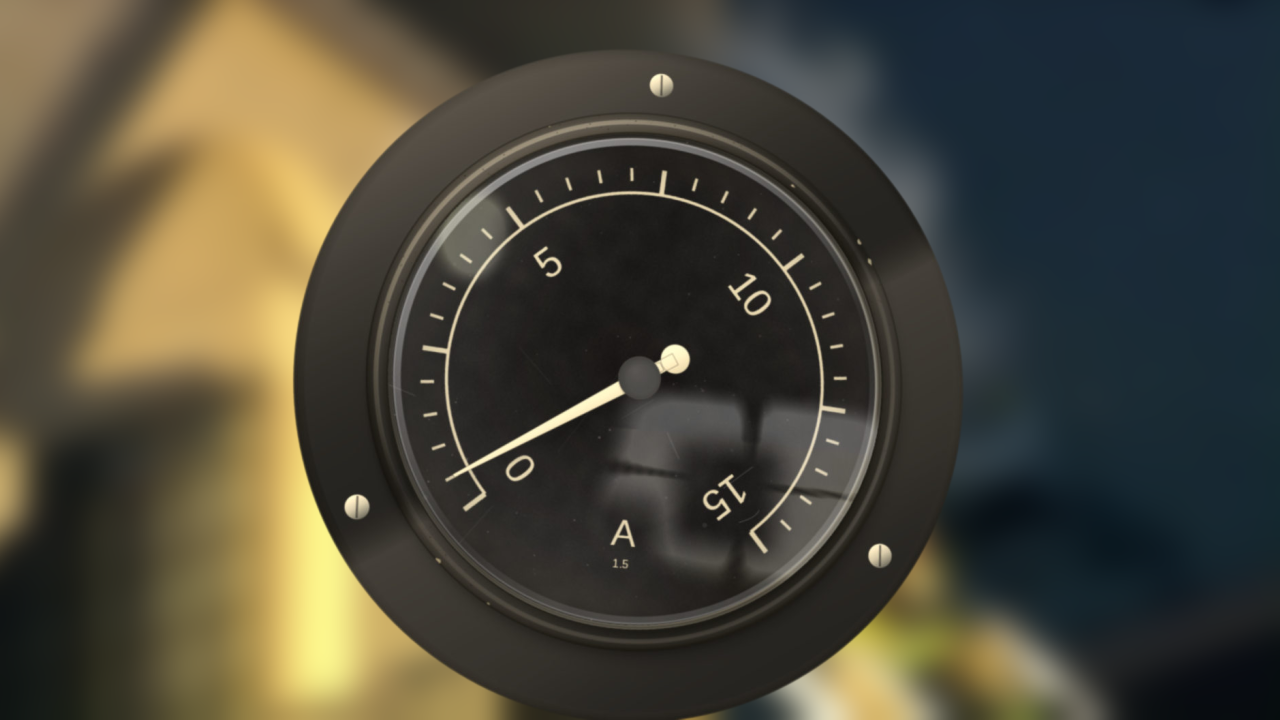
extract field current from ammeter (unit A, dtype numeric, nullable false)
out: 0.5 A
